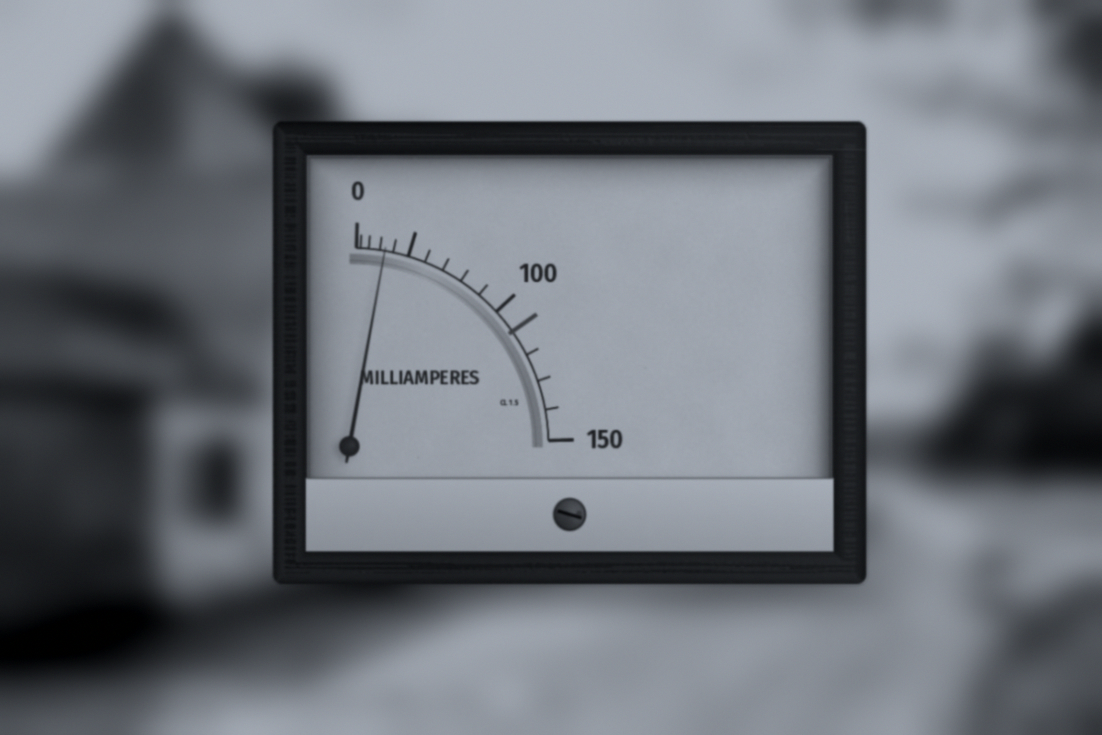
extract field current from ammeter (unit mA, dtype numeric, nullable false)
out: 35 mA
